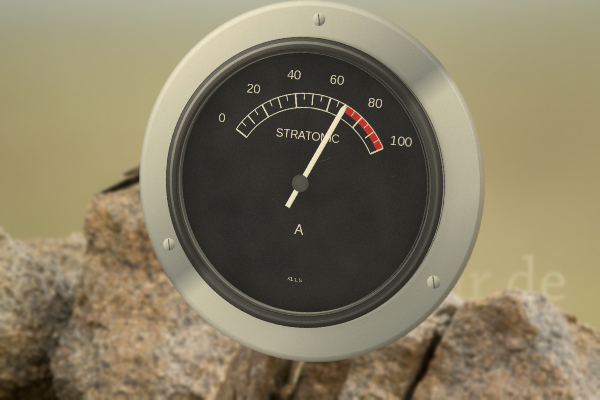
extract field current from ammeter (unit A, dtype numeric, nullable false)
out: 70 A
